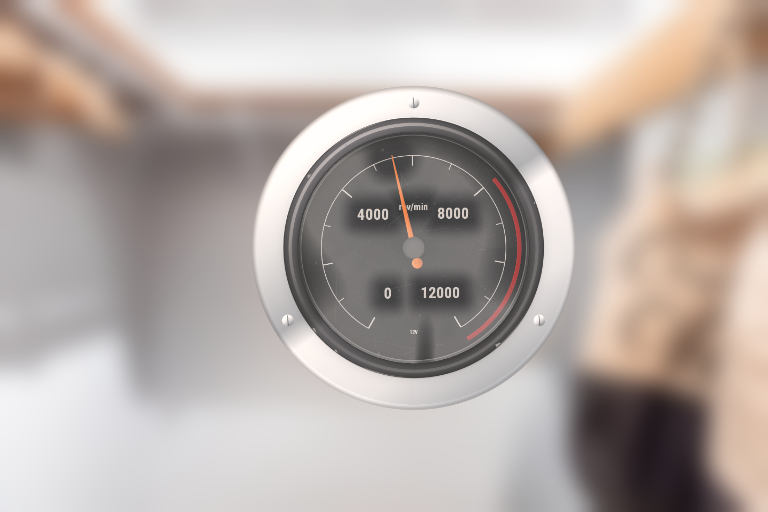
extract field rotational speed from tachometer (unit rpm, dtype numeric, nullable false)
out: 5500 rpm
